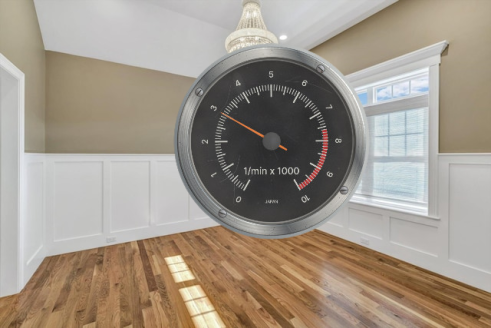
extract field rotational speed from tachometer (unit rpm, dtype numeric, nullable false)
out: 3000 rpm
